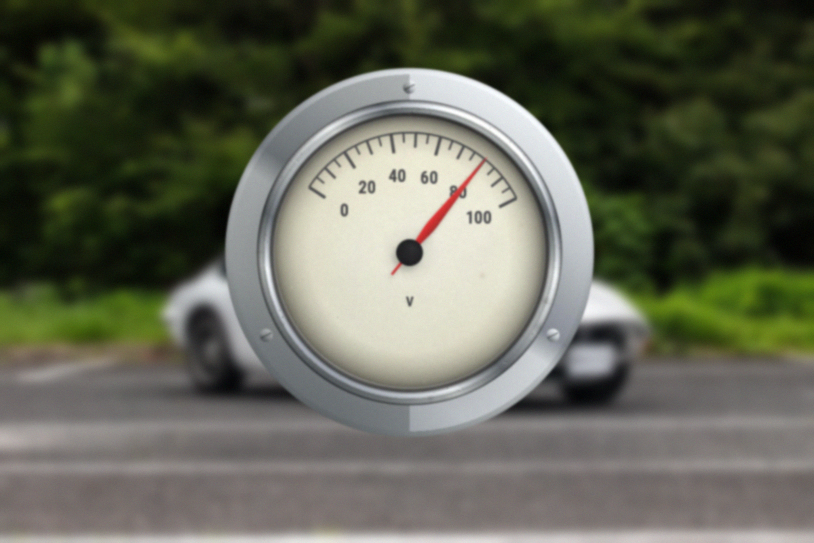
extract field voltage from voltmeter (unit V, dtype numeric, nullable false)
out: 80 V
